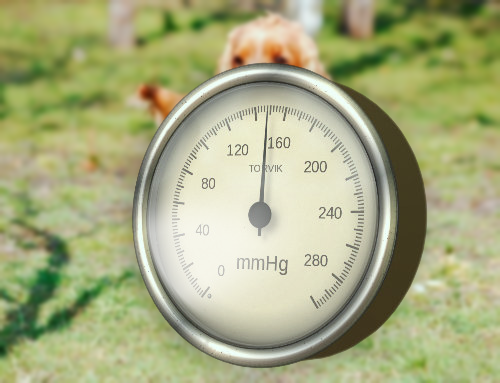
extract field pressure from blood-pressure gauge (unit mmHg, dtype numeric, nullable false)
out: 150 mmHg
